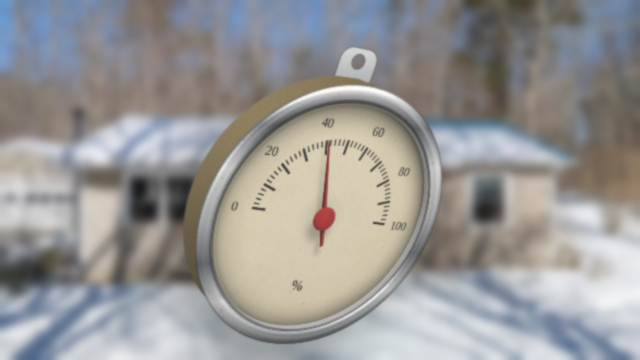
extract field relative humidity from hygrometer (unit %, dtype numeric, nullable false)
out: 40 %
